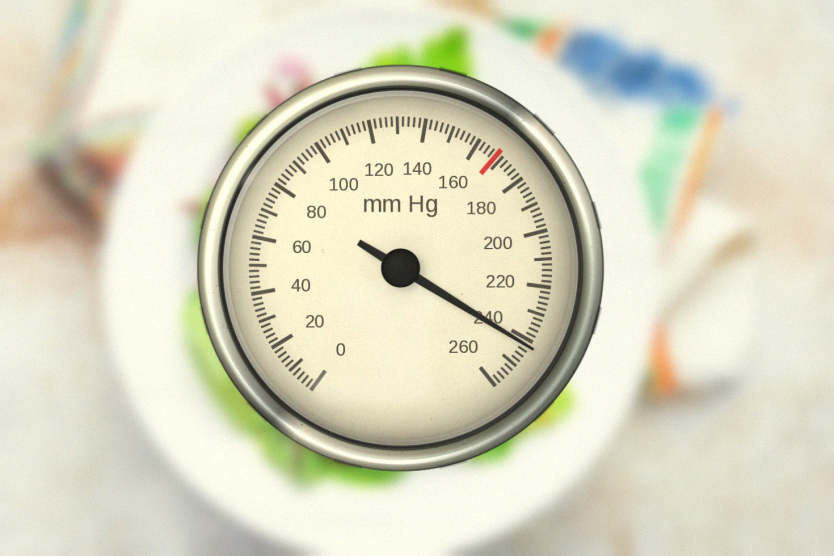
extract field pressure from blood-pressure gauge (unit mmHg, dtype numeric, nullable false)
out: 242 mmHg
